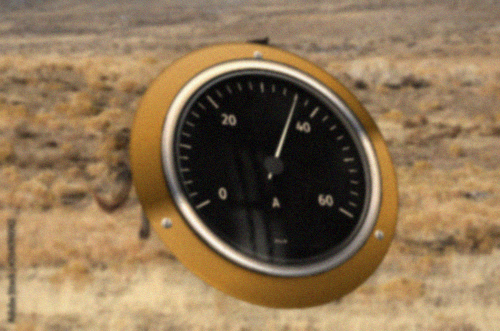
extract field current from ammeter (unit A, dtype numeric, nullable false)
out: 36 A
